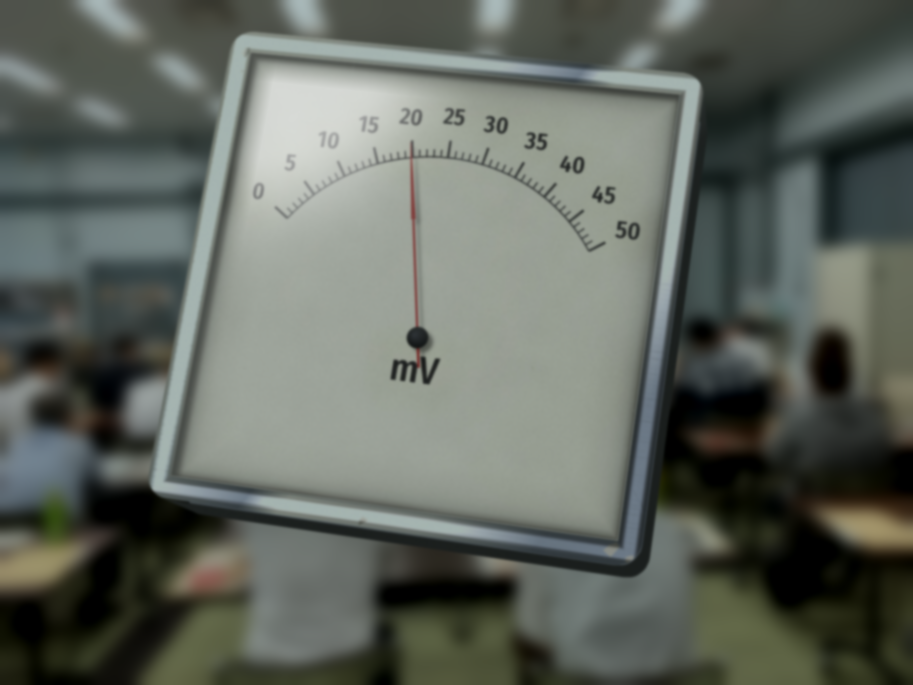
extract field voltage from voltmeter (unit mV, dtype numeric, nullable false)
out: 20 mV
